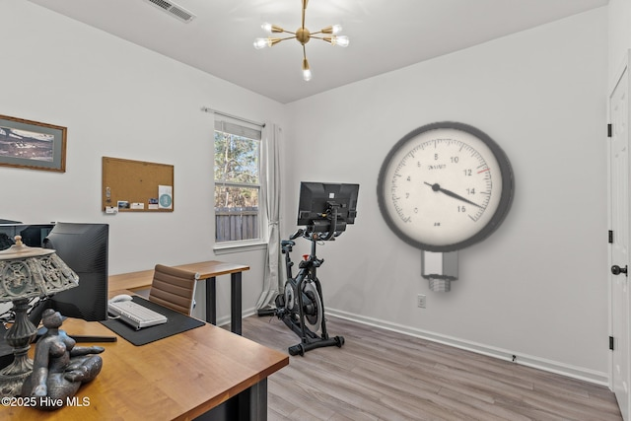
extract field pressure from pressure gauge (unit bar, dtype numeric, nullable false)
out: 15 bar
